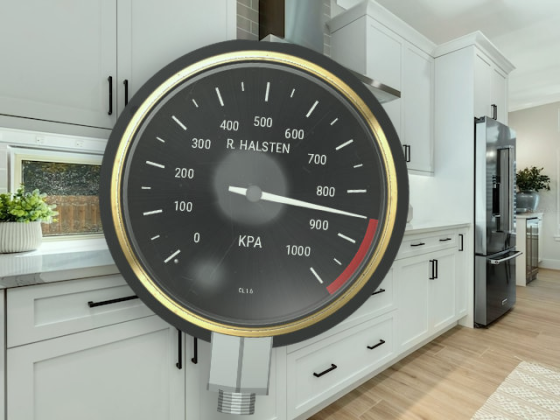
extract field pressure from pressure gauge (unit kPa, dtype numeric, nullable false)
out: 850 kPa
